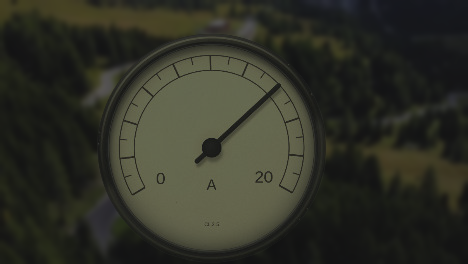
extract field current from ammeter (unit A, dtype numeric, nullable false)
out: 14 A
